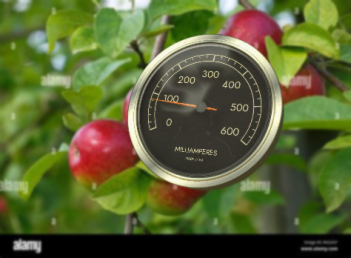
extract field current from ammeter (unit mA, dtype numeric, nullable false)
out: 80 mA
